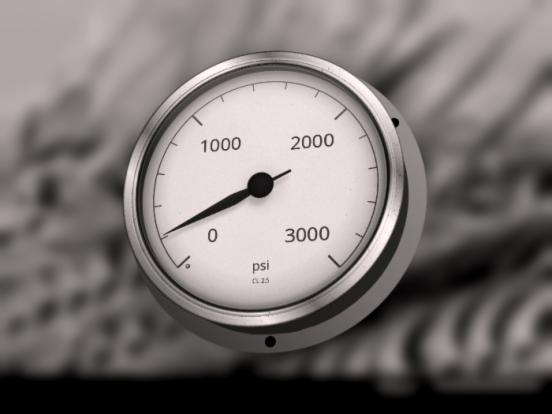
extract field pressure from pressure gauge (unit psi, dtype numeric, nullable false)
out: 200 psi
